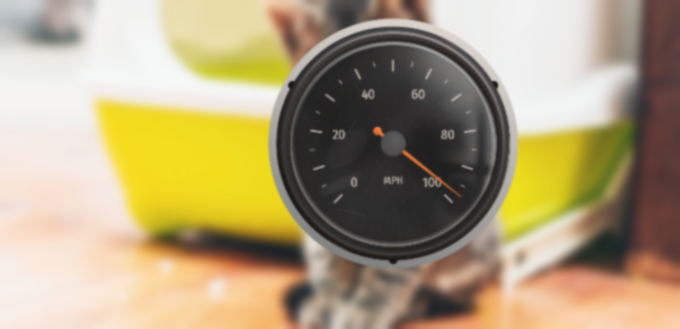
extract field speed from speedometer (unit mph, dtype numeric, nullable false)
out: 97.5 mph
